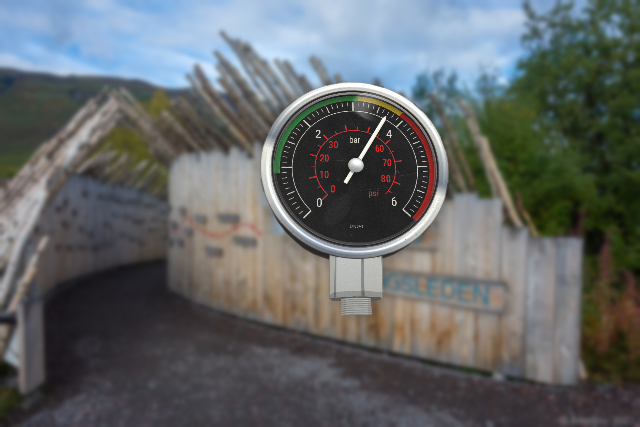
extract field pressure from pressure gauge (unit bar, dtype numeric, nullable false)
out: 3.7 bar
